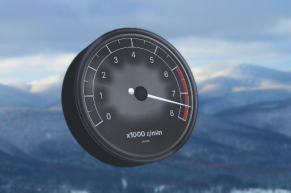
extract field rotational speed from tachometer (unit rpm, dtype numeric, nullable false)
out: 7500 rpm
